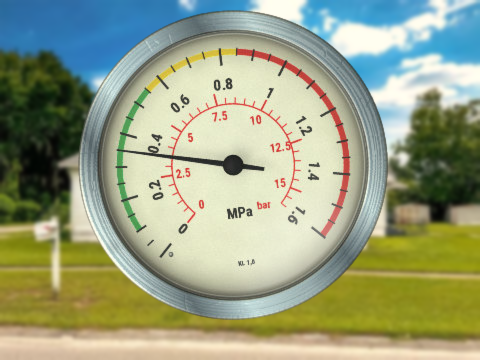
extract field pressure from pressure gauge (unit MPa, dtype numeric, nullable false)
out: 0.35 MPa
